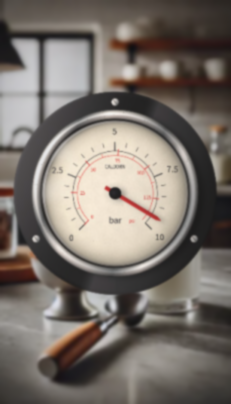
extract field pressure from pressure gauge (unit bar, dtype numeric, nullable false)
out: 9.5 bar
